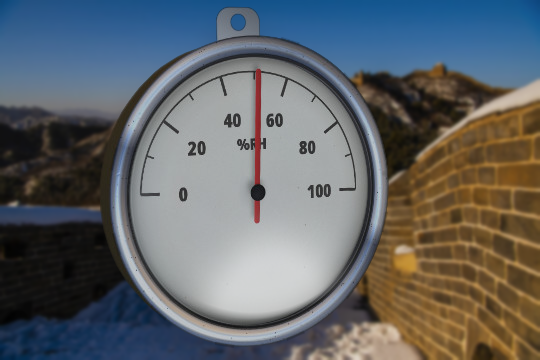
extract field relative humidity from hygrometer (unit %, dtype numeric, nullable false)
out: 50 %
